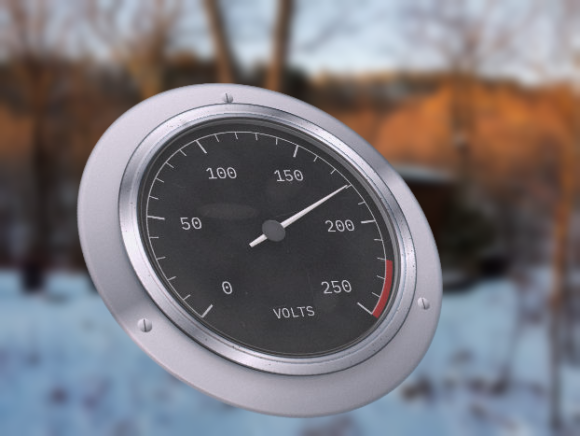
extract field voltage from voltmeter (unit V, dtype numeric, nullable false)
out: 180 V
